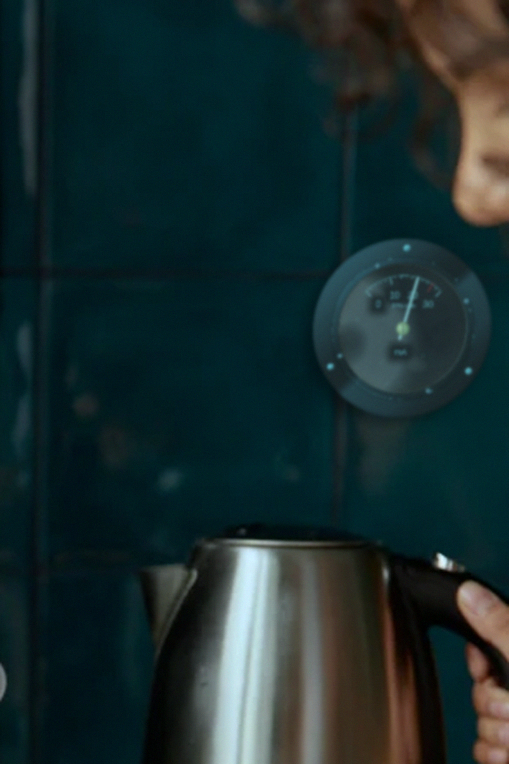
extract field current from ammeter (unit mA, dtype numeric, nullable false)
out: 20 mA
